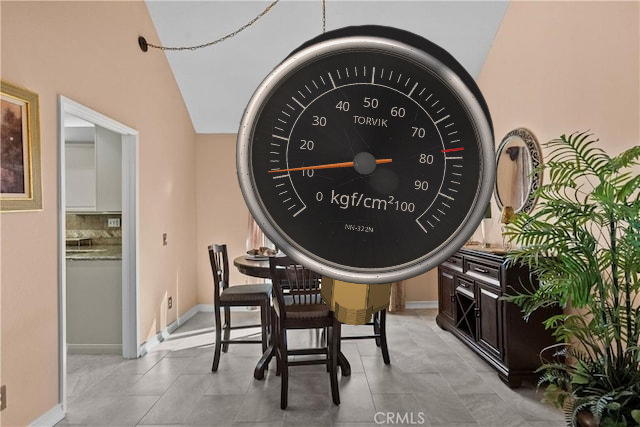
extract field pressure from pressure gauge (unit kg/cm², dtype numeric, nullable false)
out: 12 kg/cm²
